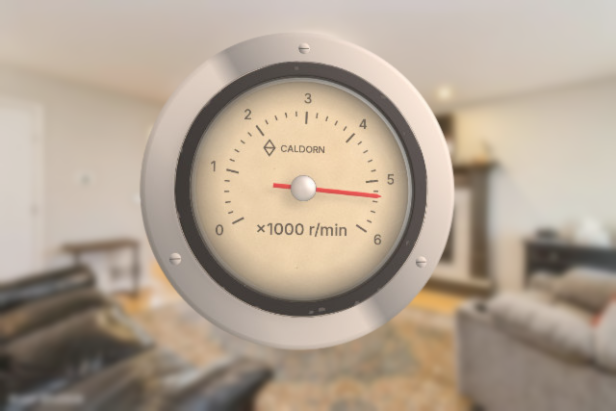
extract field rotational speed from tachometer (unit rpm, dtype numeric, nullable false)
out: 5300 rpm
